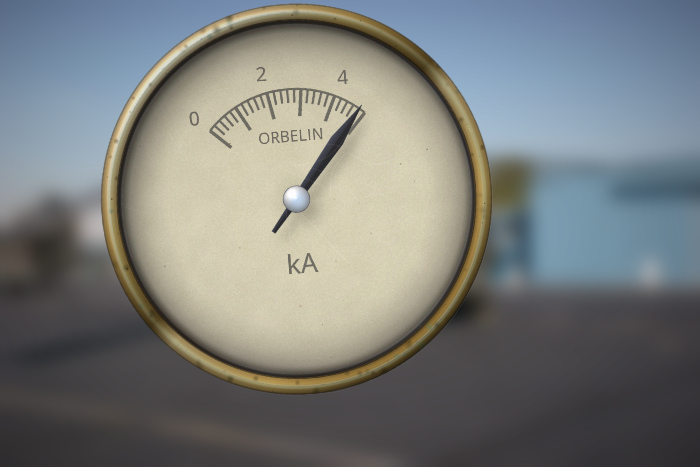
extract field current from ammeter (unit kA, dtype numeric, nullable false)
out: 4.8 kA
